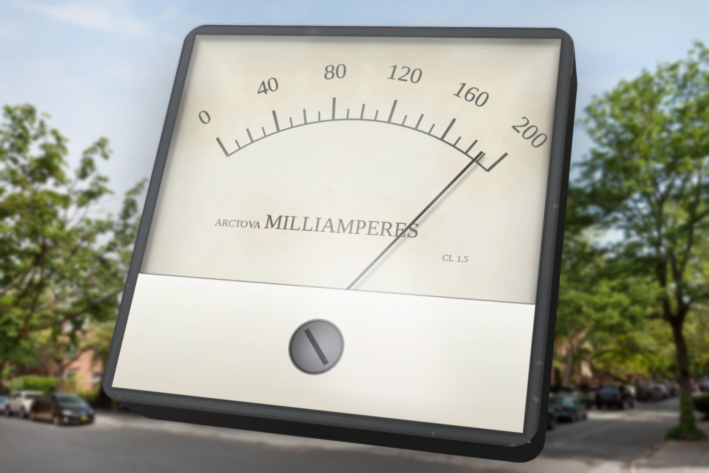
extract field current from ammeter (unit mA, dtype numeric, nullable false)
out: 190 mA
